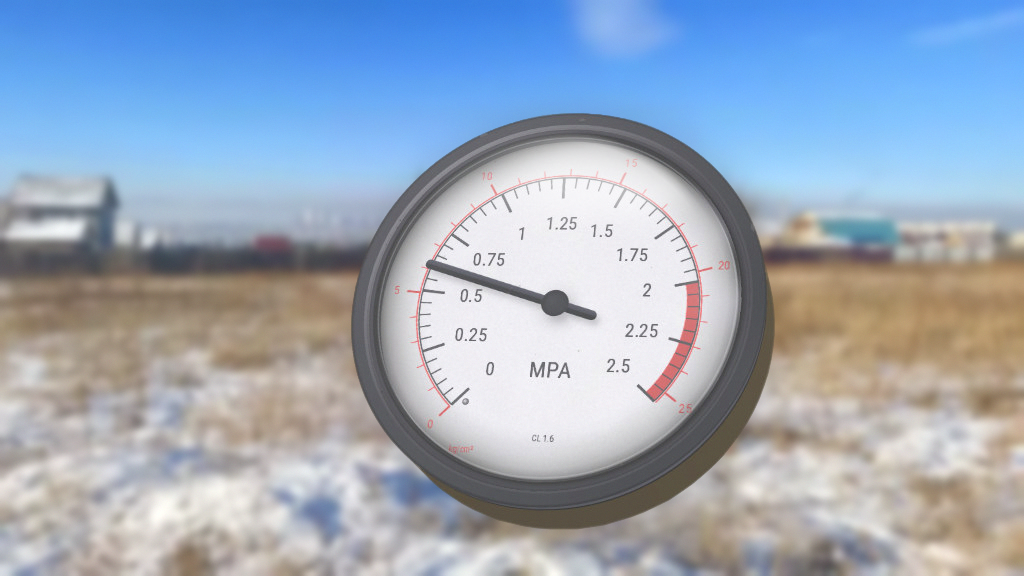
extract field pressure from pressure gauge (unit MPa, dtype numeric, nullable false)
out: 0.6 MPa
